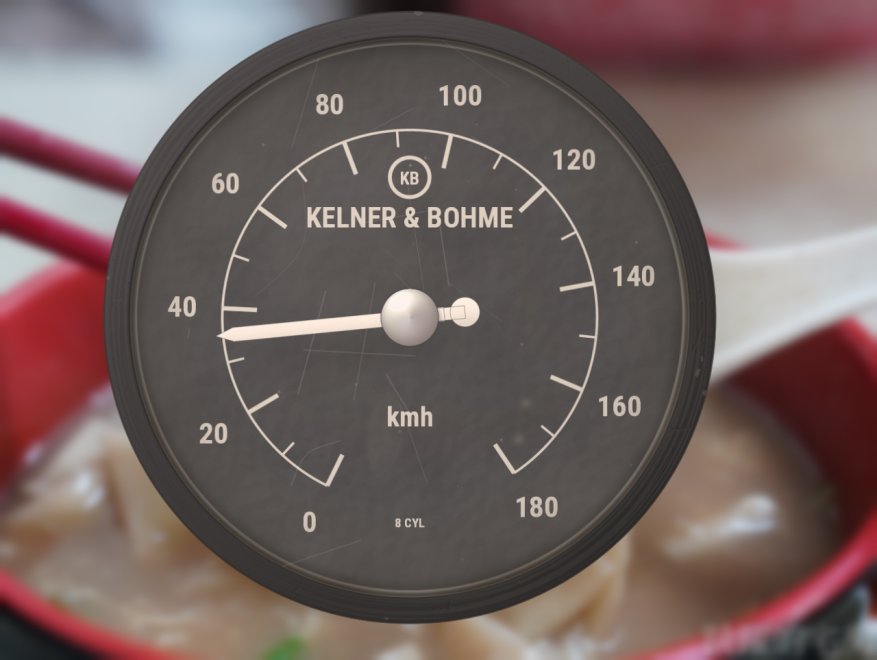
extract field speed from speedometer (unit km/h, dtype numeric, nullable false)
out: 35 km/h
